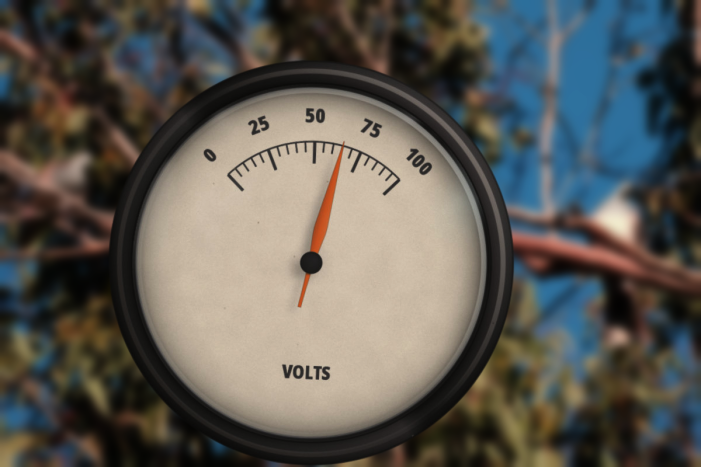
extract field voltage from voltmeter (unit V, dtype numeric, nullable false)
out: 65 V
